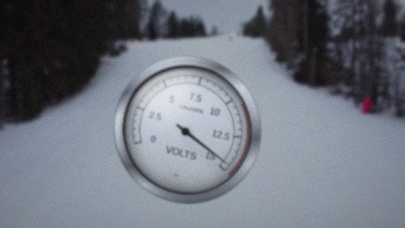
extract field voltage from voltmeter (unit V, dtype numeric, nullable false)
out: 14.5 V
